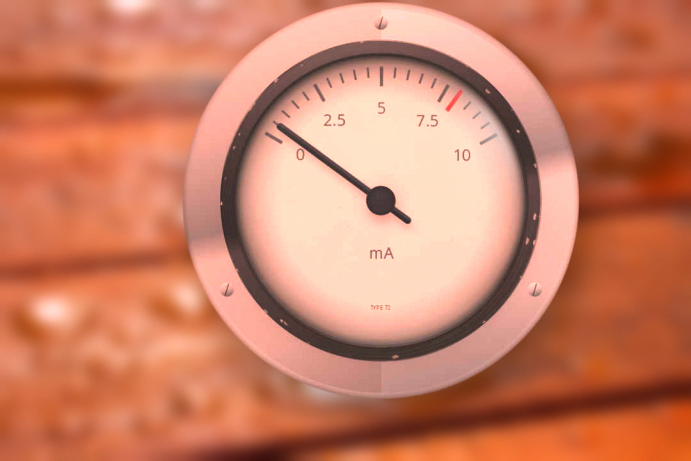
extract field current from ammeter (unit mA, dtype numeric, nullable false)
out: 0.5 mA
